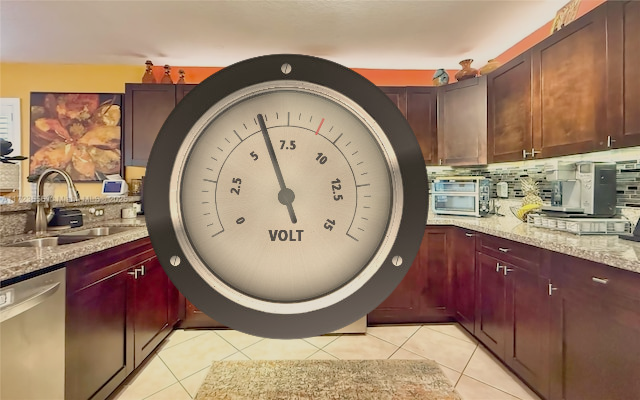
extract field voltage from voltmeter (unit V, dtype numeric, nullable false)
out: 6.25 V
